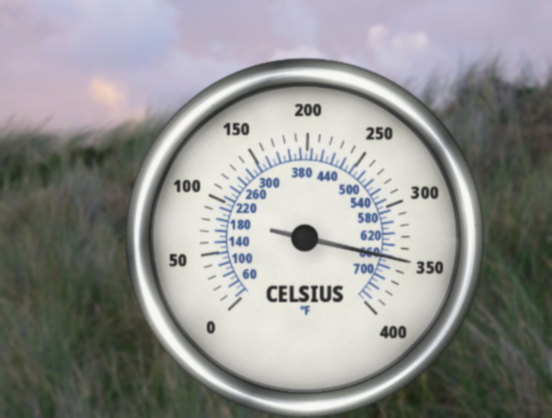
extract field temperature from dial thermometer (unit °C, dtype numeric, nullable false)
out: 350 °C
